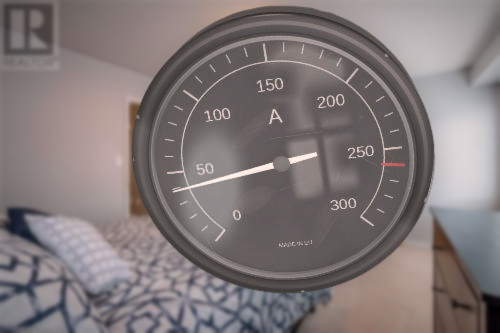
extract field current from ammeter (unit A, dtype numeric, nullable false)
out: 40 A
